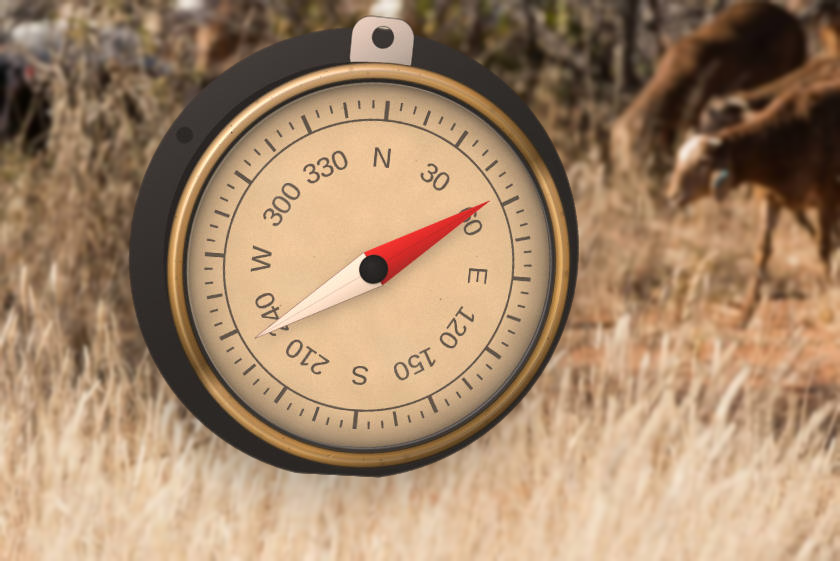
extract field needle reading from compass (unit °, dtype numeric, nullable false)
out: 55 °
